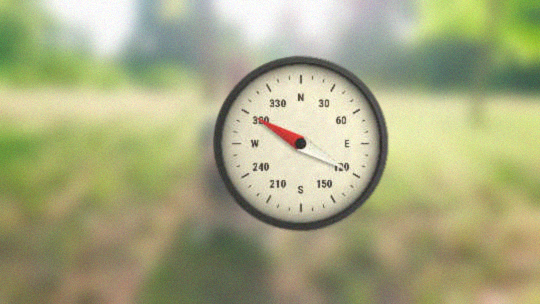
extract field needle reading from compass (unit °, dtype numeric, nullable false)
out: 300 °
